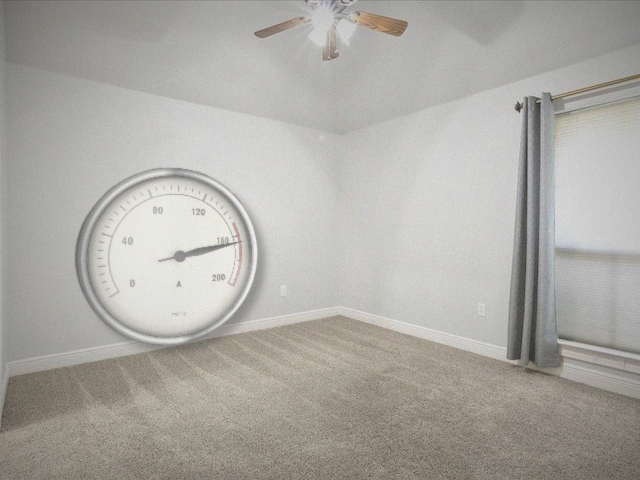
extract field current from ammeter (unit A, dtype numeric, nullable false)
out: 165 A
